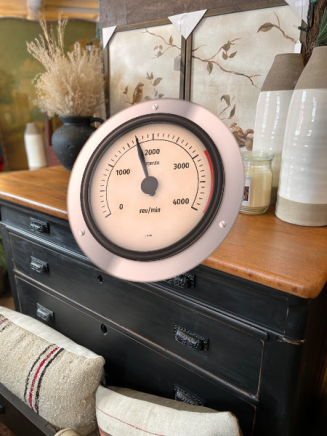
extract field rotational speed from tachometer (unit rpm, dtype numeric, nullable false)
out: 1700 rpm
